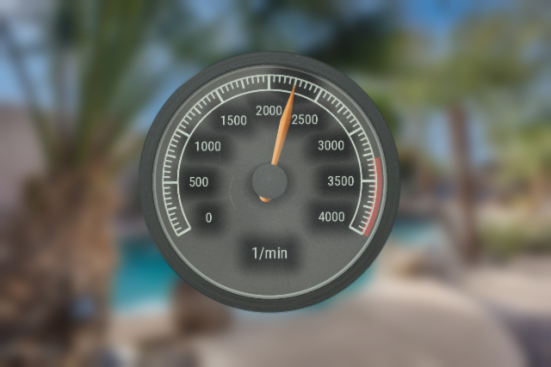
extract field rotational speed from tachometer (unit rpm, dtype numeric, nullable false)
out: 2250 rpm
